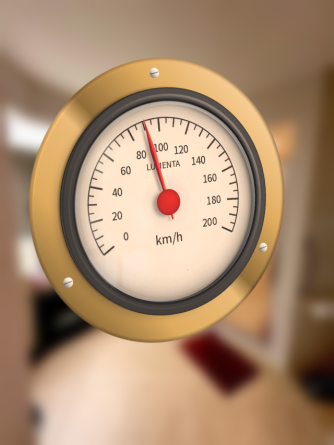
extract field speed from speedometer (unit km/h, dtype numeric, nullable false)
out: 90 km/h
